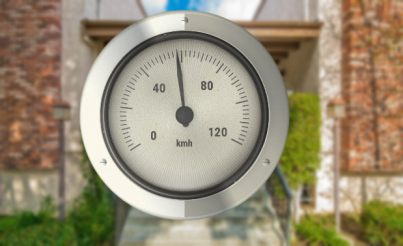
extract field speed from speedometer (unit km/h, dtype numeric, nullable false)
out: 58 km/h
